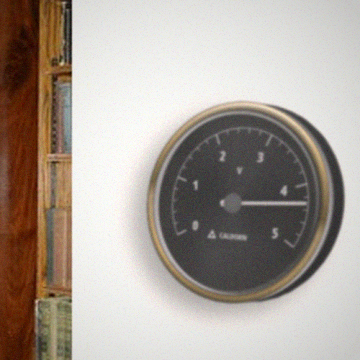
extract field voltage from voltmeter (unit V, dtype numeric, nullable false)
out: 4.3 V
